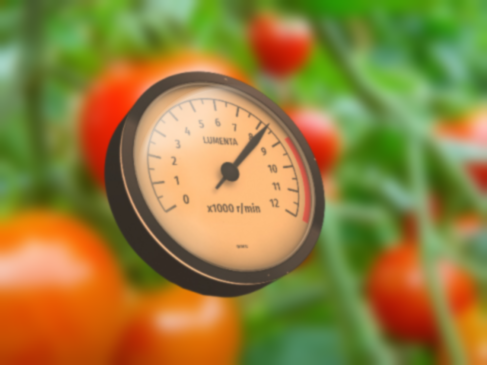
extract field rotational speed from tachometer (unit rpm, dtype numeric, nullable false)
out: 8250 rpm
